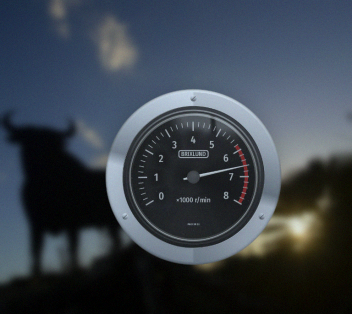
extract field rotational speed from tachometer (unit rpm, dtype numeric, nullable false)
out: 6600 rpm
